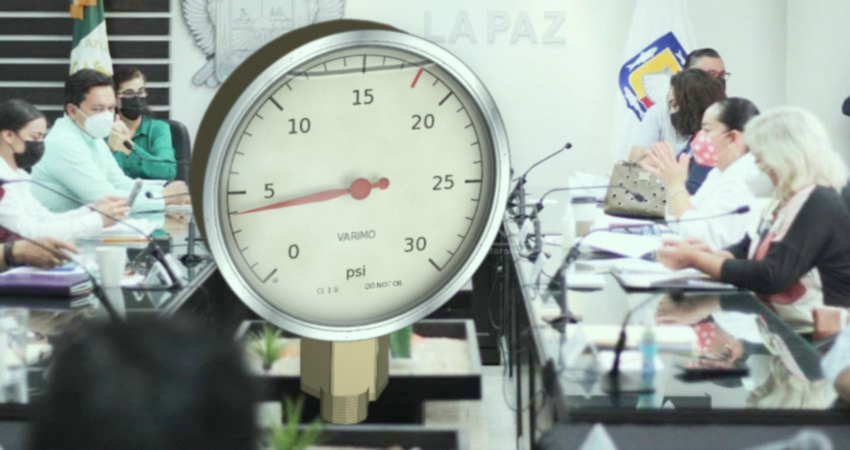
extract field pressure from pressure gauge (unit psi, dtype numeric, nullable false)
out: 4 psi
